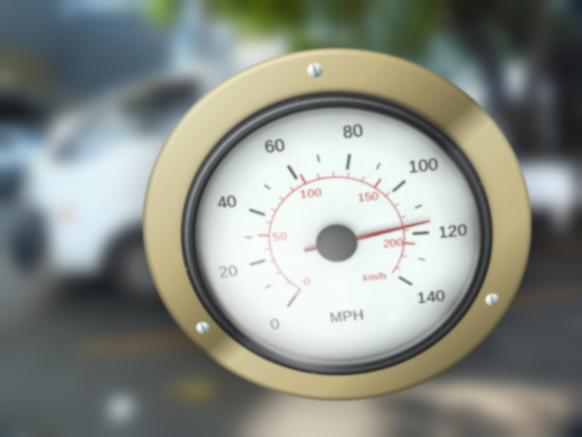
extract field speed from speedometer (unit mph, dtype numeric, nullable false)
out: 115 mph
